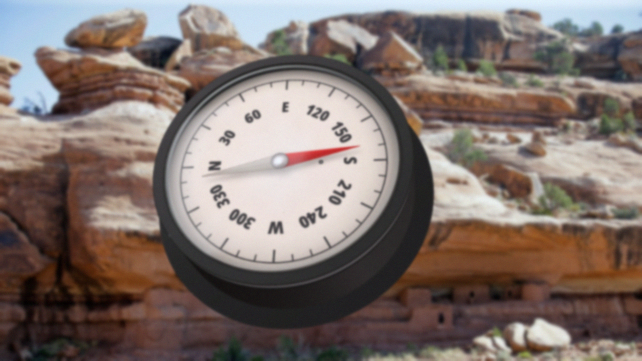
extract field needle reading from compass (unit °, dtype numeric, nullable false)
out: 170 °
